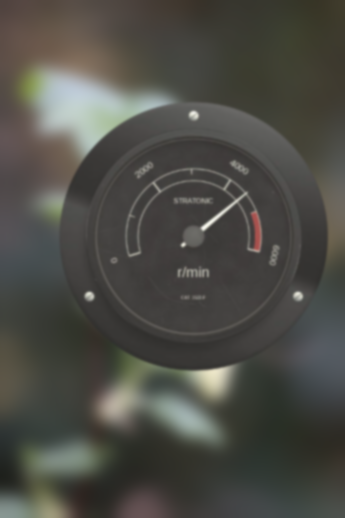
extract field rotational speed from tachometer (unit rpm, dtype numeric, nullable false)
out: 4500 rpm
